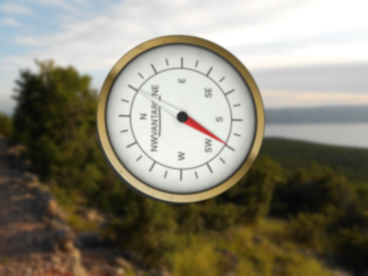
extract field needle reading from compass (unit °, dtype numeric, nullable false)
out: 210 °
